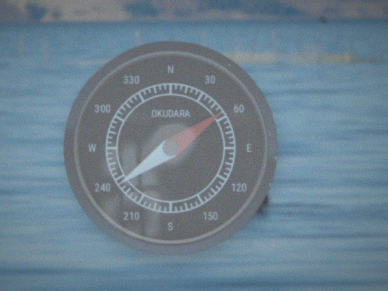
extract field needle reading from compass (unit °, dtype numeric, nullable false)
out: 55 °
